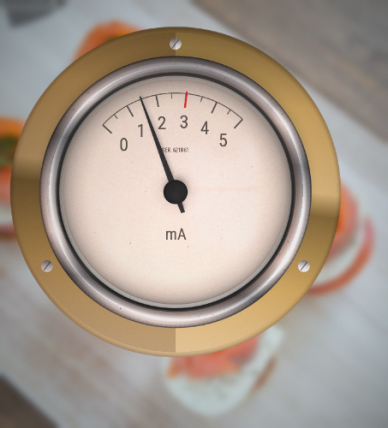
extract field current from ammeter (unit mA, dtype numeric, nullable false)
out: 1.5 mA
